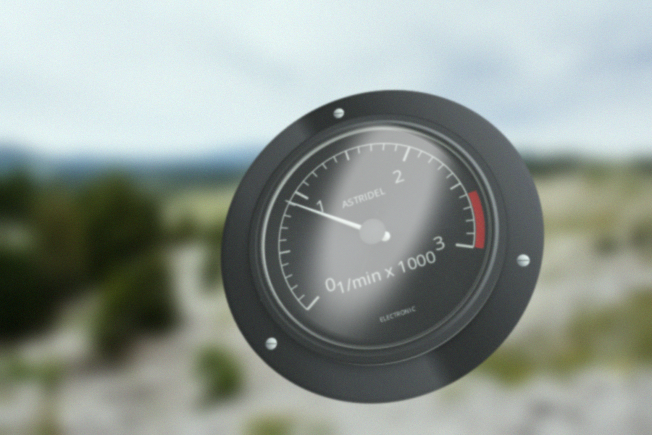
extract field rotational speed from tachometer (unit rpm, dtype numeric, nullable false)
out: 900 rpm
